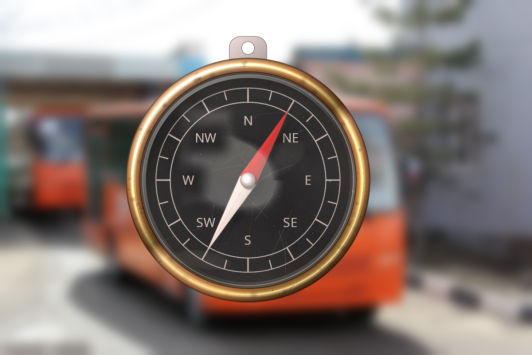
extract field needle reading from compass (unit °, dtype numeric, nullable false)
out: 30 °
